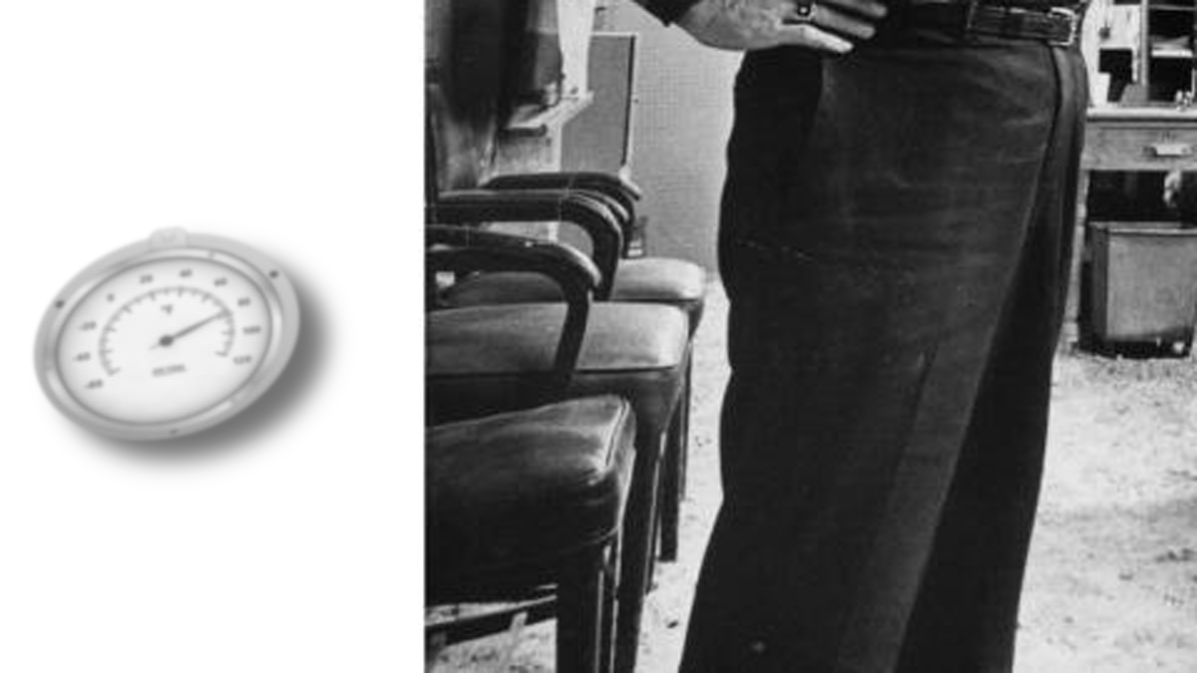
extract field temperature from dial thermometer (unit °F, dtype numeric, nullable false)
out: 80 °F
